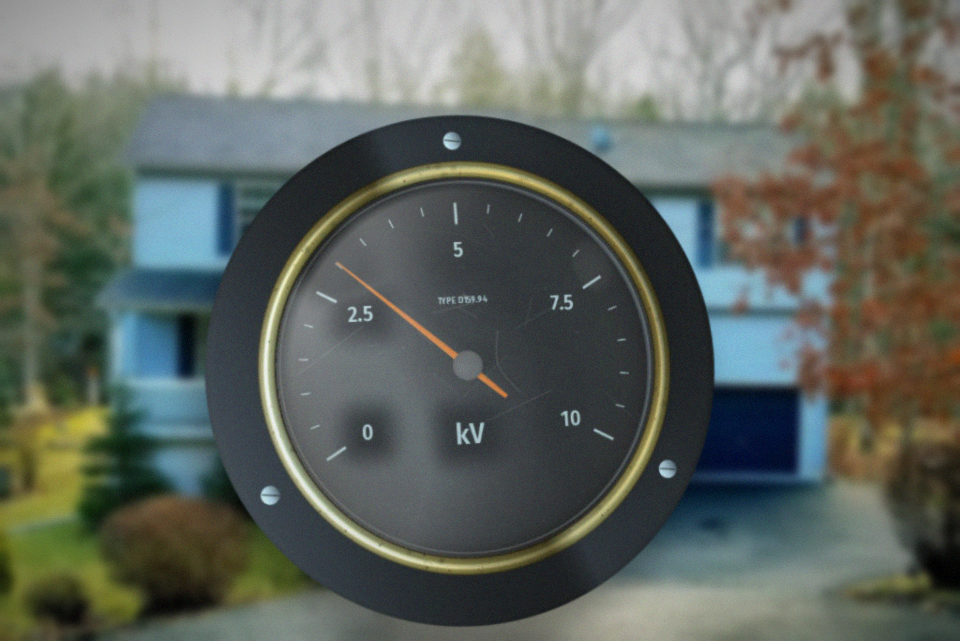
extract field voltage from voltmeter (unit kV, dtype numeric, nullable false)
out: 3 kV
